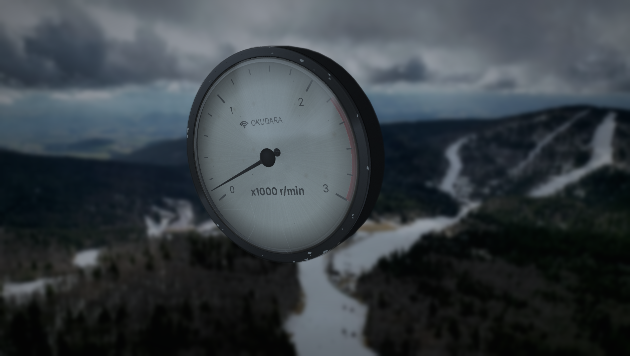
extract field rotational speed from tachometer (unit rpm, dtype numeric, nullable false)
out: 100 rpm
